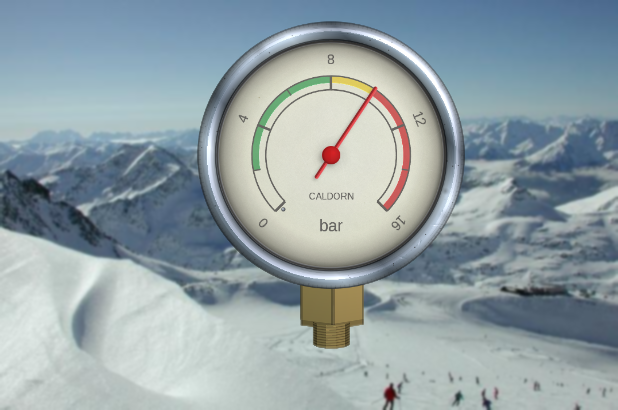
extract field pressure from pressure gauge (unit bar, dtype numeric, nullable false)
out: 10 bar
